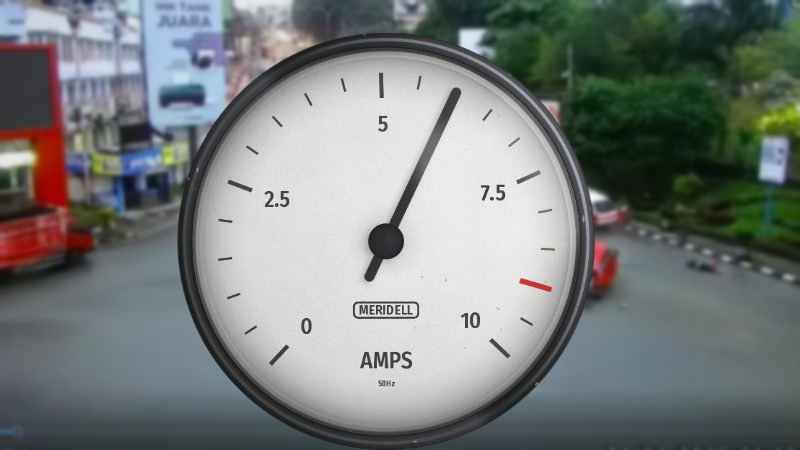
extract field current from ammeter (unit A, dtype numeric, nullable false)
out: 6 A
